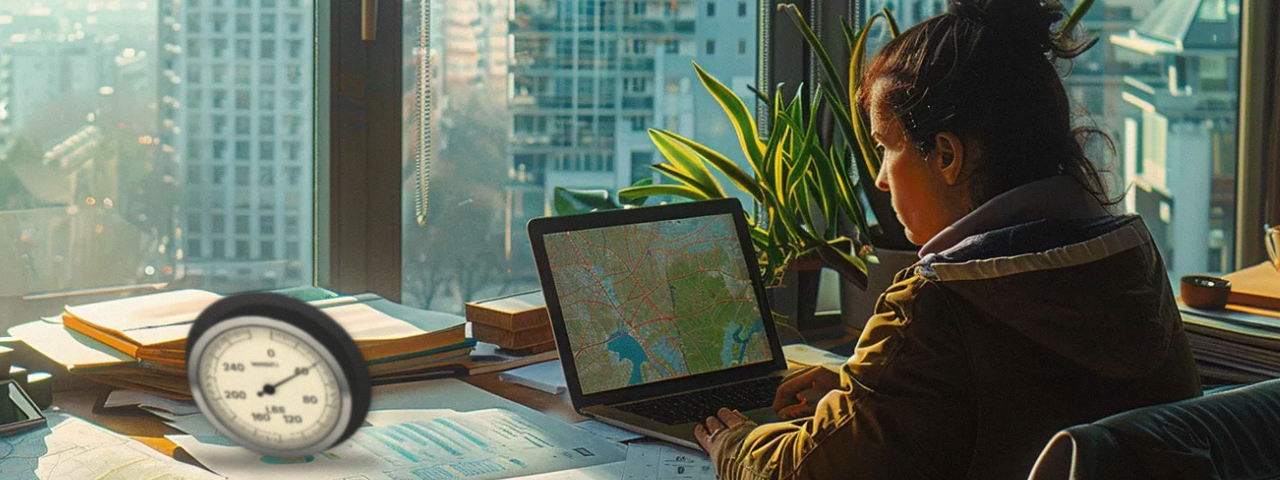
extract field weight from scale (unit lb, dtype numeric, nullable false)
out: 40 lb
